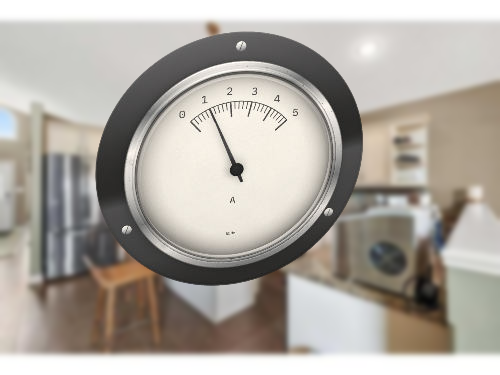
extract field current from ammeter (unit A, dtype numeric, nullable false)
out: 1 A
